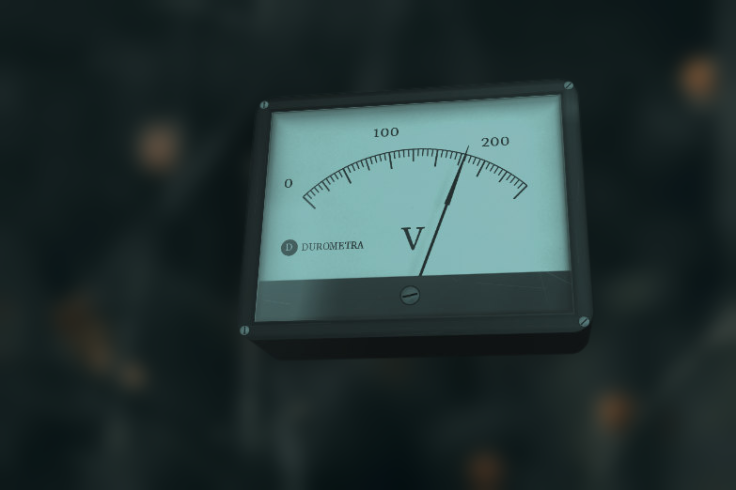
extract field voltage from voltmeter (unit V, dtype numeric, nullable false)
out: 180 V
